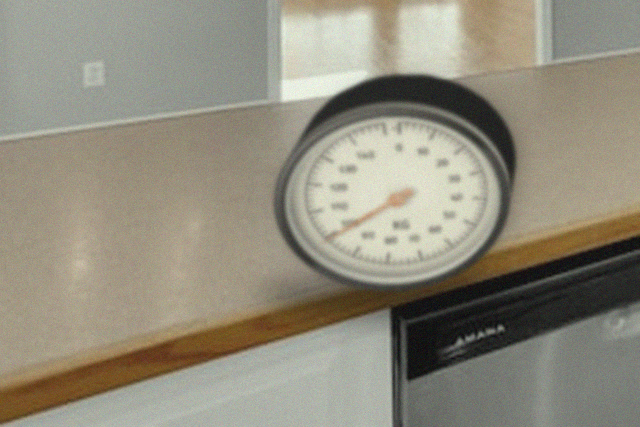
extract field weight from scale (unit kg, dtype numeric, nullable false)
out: 100 kg
